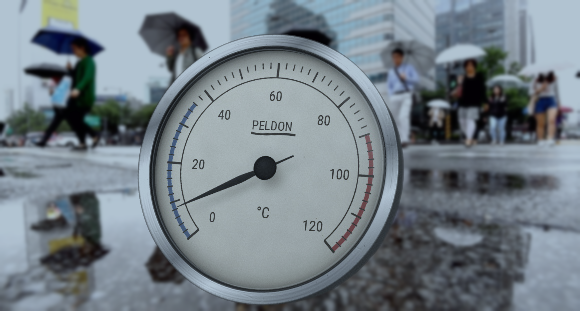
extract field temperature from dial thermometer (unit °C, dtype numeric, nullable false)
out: 8 °C
